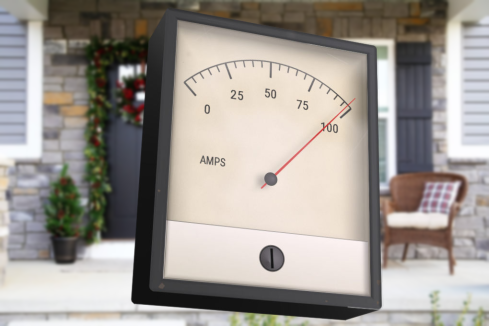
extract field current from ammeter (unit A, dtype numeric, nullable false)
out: 97.5 A
